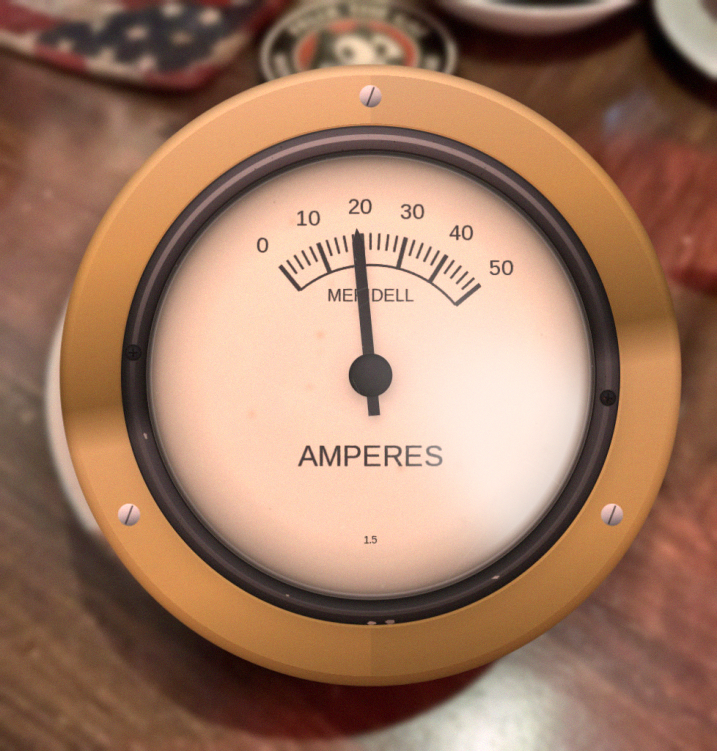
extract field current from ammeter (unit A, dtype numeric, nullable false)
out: 19 A
